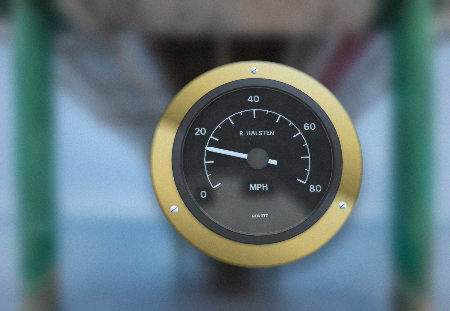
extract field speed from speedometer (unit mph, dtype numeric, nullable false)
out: 15 mph
